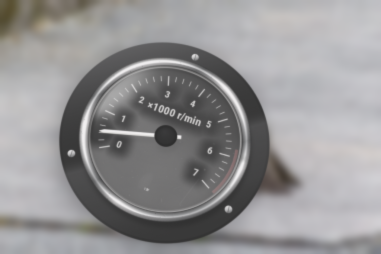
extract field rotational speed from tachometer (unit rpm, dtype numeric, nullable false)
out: 400 rpm
